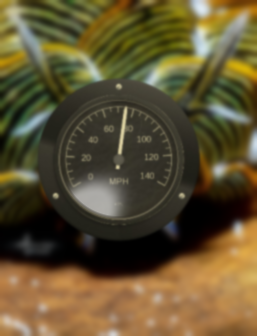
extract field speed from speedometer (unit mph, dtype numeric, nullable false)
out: 75 mph
